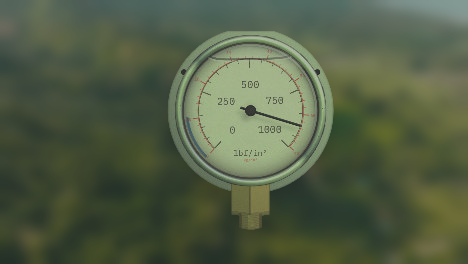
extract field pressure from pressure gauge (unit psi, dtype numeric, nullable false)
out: 900 psi
